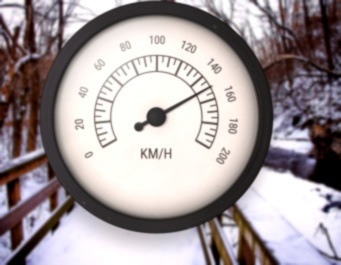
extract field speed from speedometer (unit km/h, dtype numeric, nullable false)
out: 150 km/h
